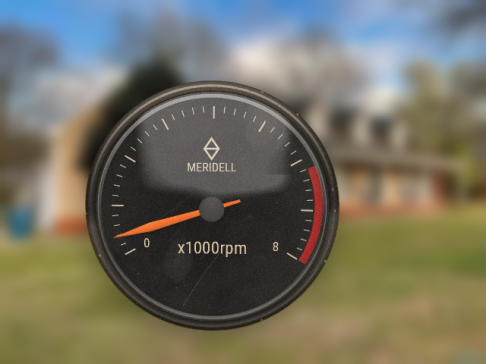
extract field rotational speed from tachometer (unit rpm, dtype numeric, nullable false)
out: 400 rpm
